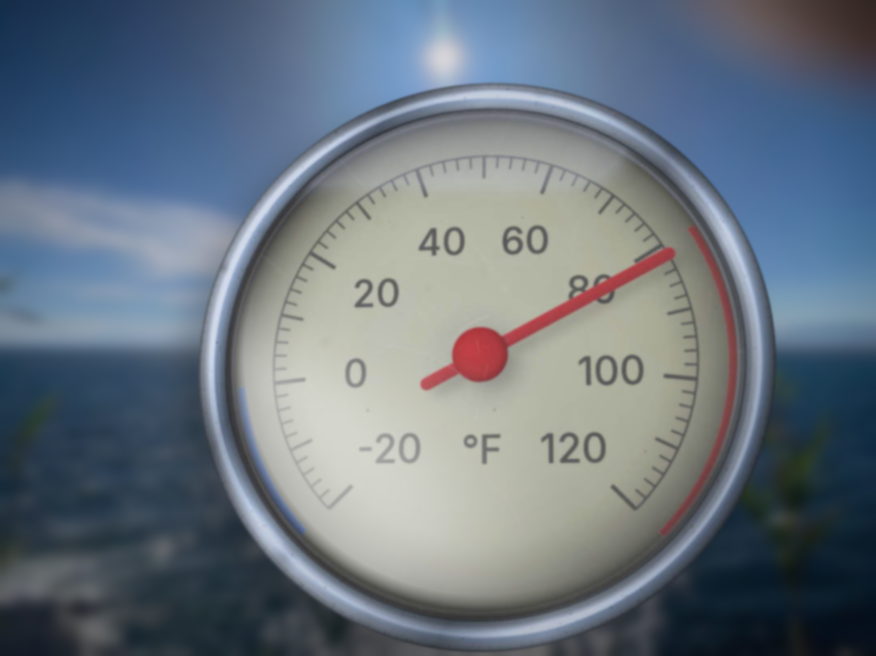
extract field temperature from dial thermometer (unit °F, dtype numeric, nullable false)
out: 82 °F
